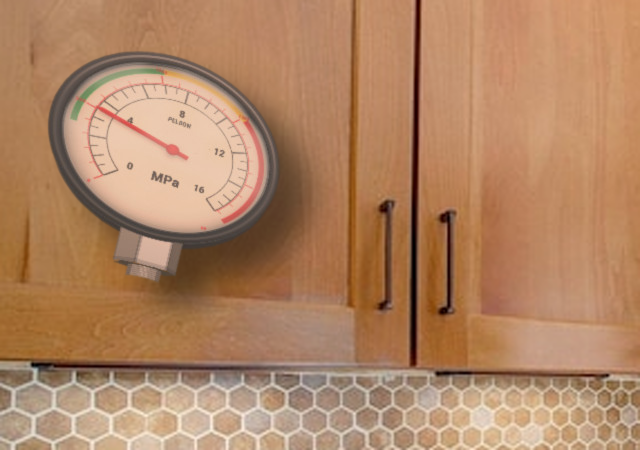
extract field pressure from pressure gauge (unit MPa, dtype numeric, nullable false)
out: 3.5 MPa
